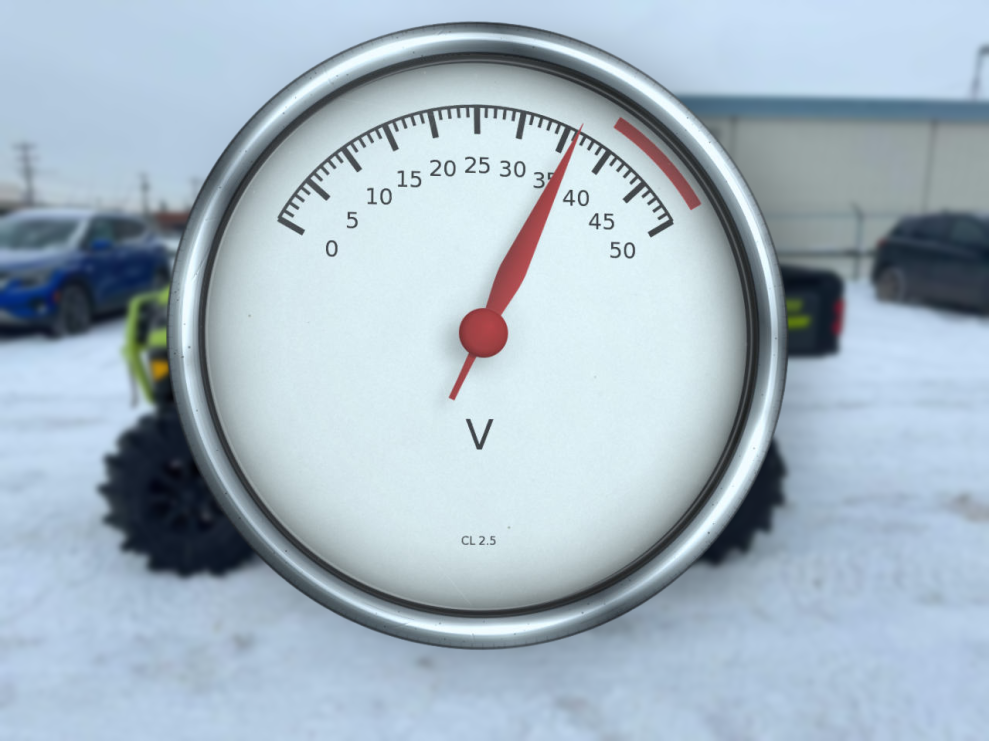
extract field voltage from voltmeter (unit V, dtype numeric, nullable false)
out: 36 V
